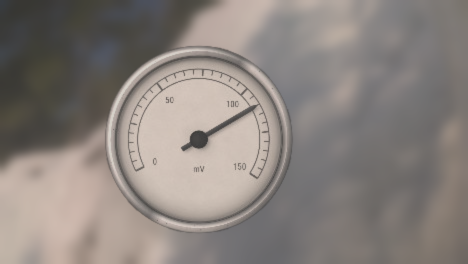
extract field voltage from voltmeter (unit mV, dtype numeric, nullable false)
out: 110 mV
